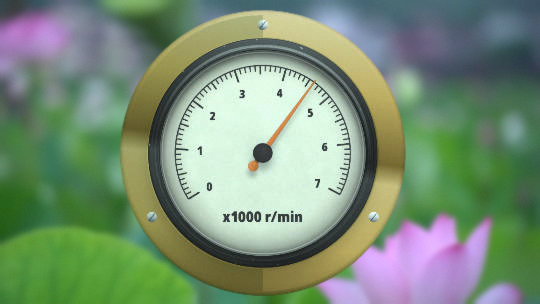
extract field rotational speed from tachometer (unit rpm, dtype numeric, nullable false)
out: 4600 rpm
